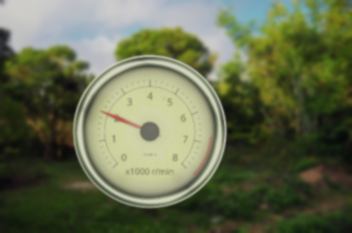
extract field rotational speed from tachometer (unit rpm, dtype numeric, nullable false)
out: 2000 rpm
